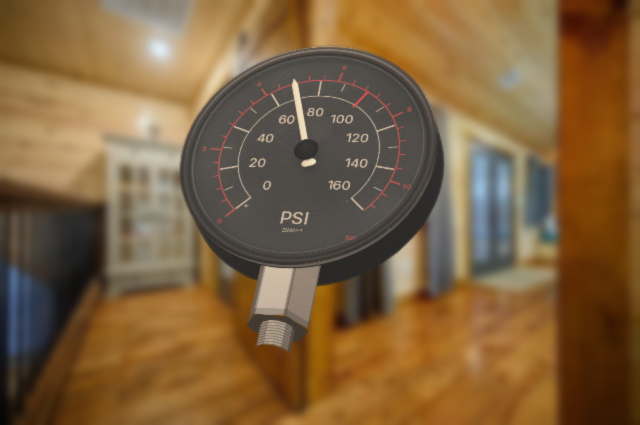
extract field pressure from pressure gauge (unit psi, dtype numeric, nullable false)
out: 70 psi
